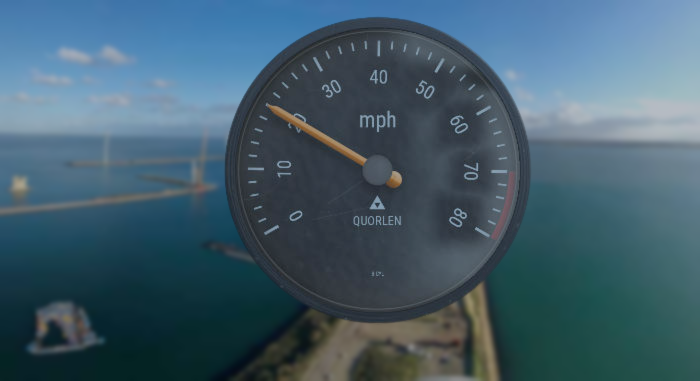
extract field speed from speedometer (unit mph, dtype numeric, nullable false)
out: 20 mph
